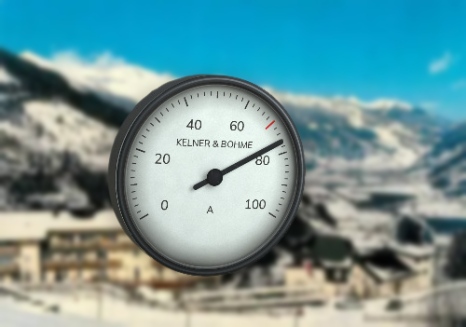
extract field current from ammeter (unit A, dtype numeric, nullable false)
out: 76 A
